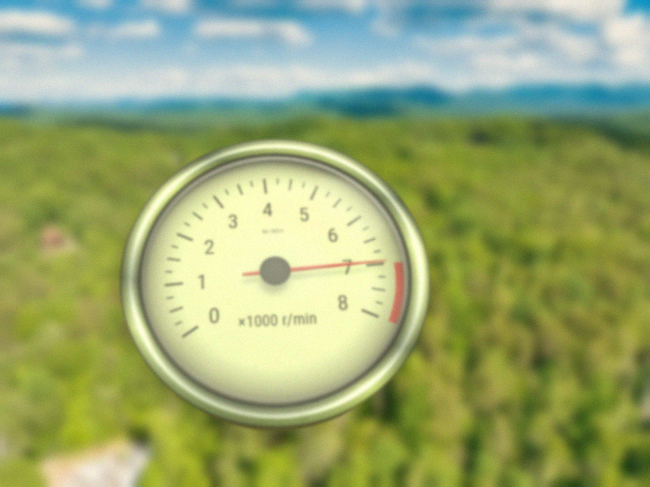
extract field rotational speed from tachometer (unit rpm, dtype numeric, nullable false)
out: 7000 rpm
